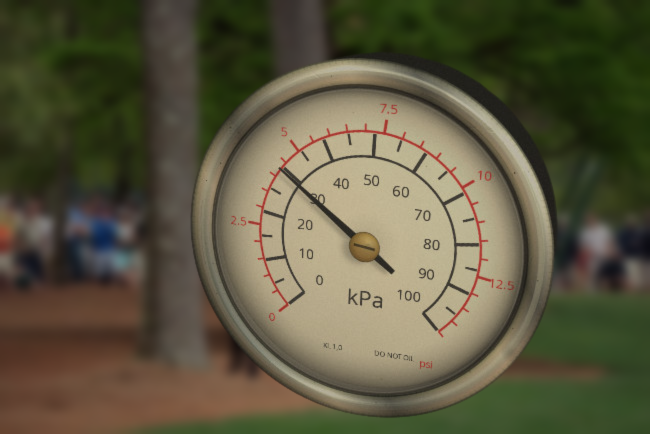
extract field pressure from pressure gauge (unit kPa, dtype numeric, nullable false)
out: 30 kPa
